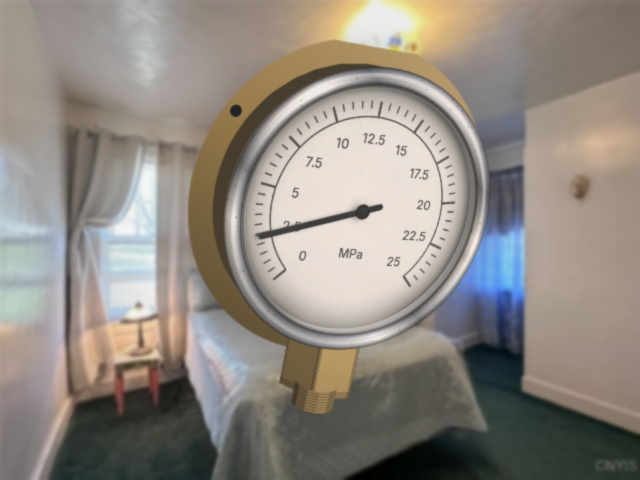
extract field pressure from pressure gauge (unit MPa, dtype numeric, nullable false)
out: 2.5 MPa
